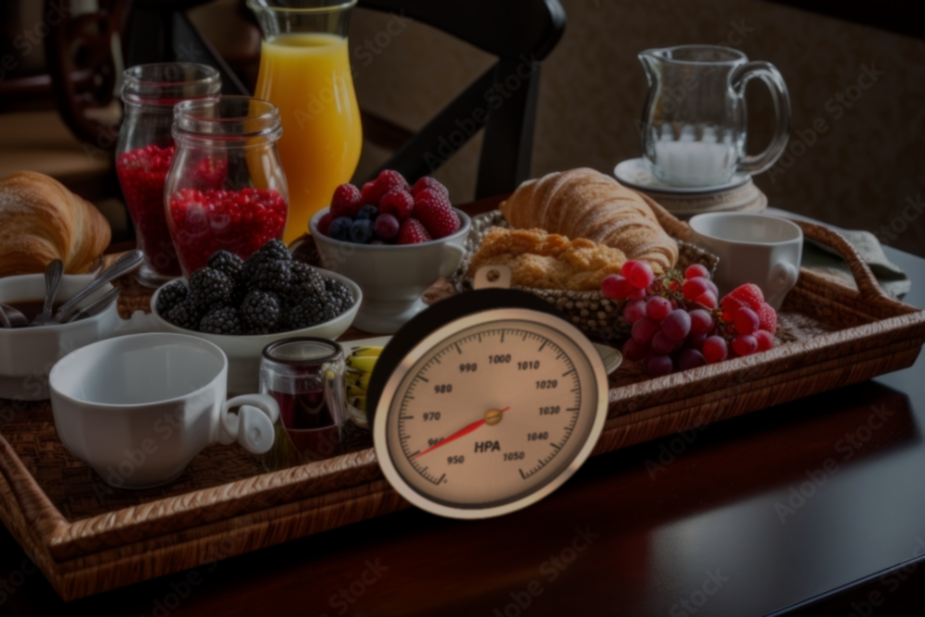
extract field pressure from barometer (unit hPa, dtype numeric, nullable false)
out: 960 hPa
